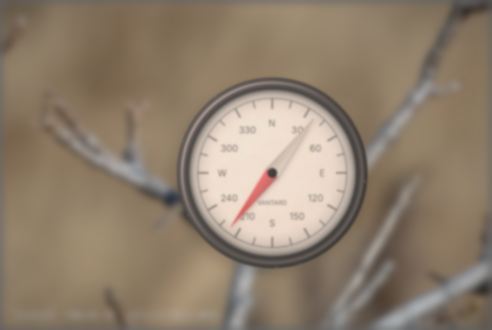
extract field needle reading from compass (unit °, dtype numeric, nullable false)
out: 217.5 °
